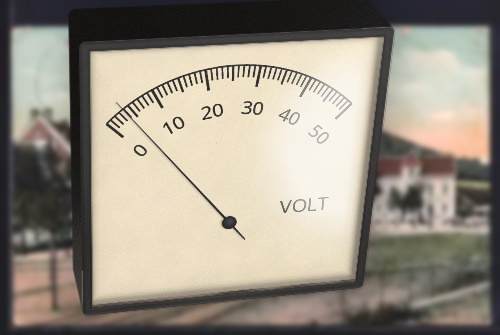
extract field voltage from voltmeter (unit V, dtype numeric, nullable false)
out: 4 V
